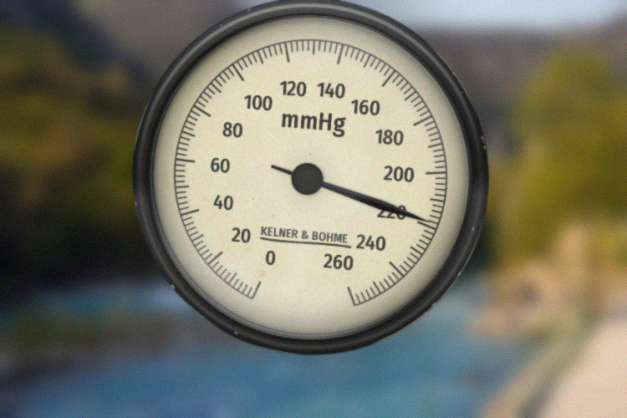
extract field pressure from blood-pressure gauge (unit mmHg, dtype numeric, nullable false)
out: 218 mmHg
